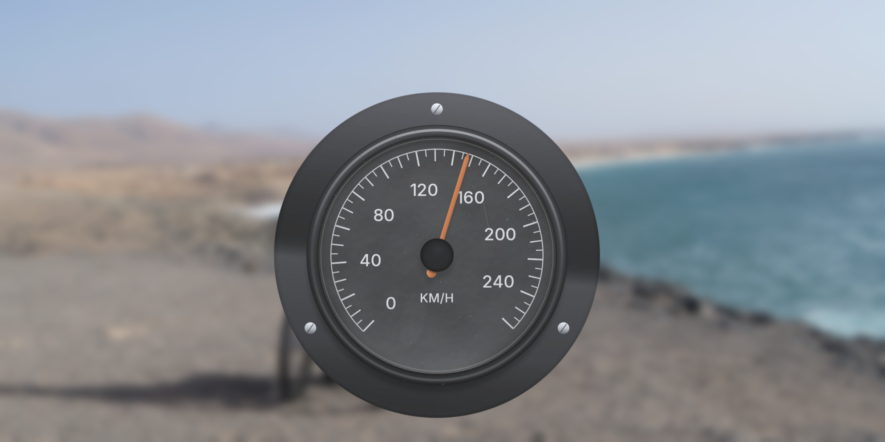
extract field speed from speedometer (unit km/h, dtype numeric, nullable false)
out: 147.5 km/h
